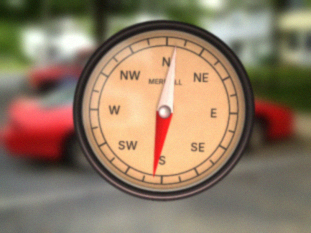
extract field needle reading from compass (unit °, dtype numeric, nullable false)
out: 187.5 °
